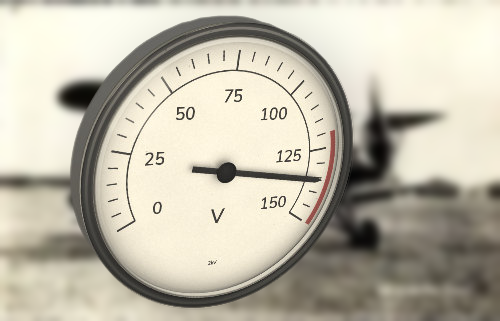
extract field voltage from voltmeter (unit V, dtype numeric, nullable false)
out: 135 V
